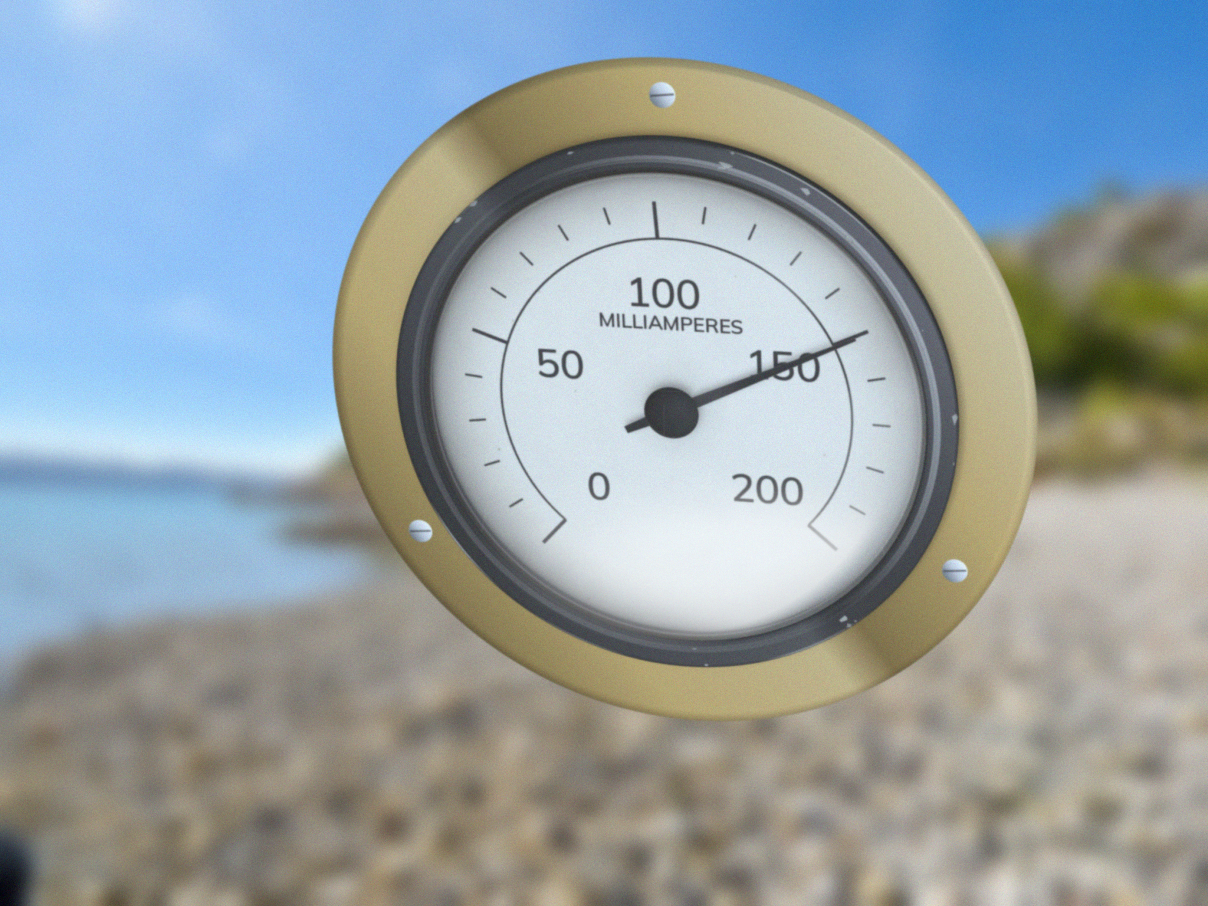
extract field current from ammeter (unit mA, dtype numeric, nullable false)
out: 150 mA
